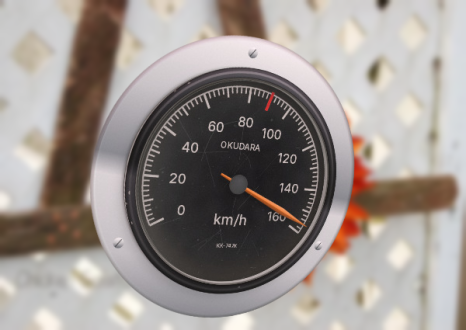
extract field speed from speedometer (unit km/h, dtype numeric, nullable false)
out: 156 km/h
